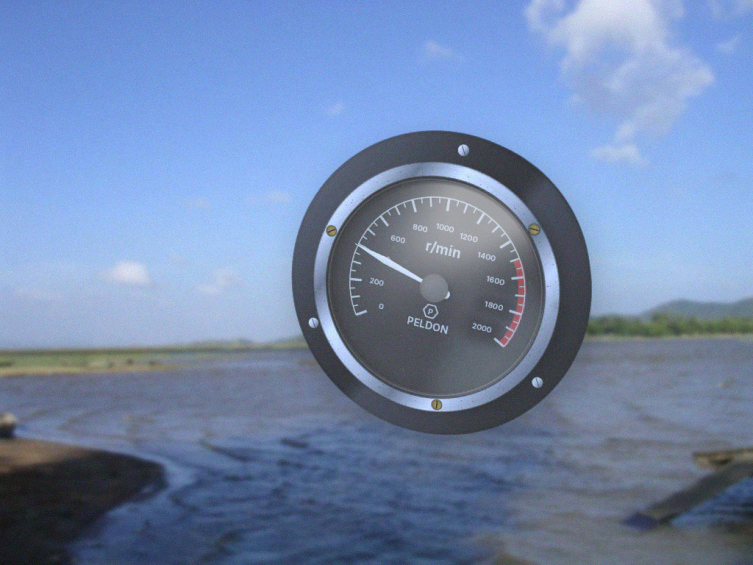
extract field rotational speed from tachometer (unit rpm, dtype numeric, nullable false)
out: 400 rpm
